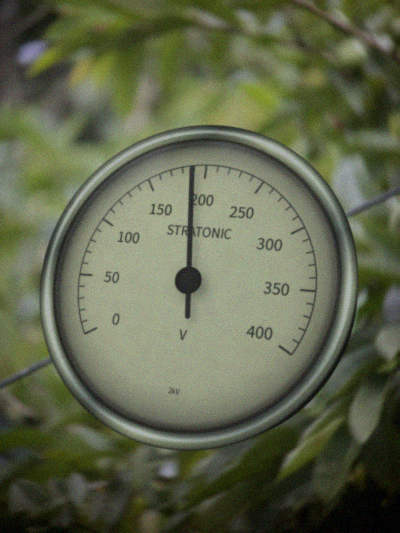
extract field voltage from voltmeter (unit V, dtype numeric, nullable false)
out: 190 V
